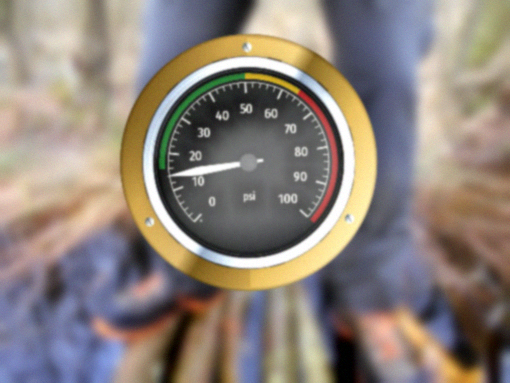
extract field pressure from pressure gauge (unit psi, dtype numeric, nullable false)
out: 14 psi
